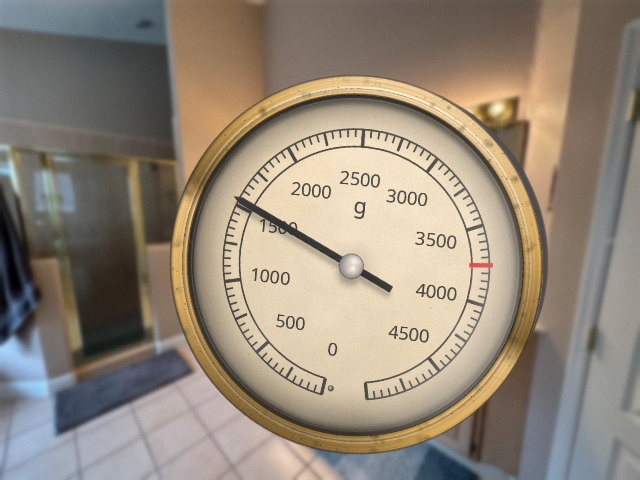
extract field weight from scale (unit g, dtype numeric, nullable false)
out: 1550 g
